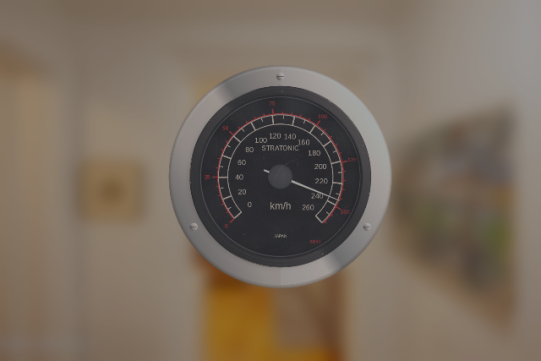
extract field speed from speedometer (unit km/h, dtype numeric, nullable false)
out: 235 km/h
